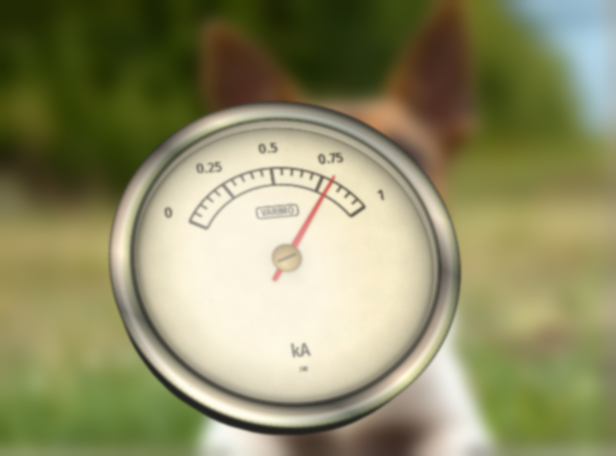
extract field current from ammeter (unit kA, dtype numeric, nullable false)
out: 0.8 kA
